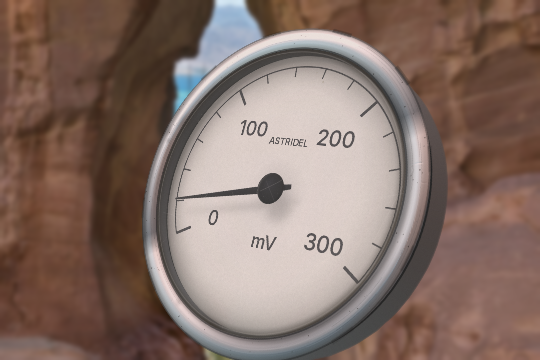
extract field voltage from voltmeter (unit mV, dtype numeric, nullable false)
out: 20 mV
